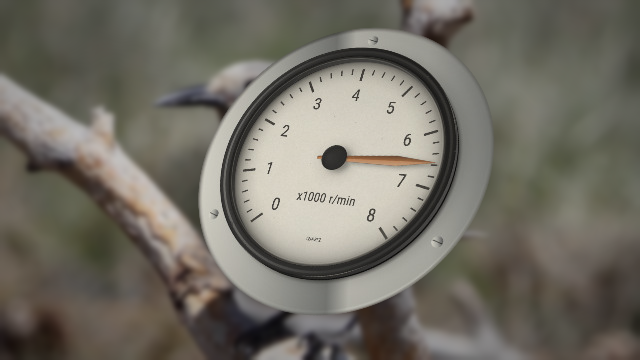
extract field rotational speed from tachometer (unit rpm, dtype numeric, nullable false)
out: 6600 rpm
